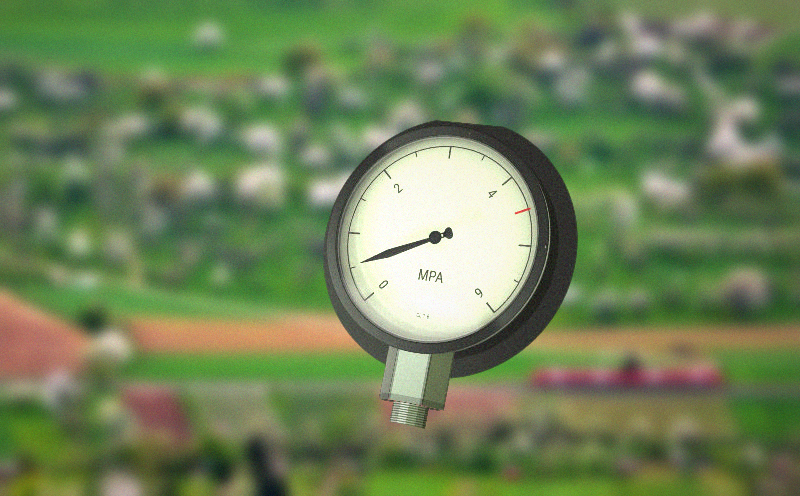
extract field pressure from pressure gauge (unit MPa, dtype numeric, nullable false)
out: 0.5 MPa
